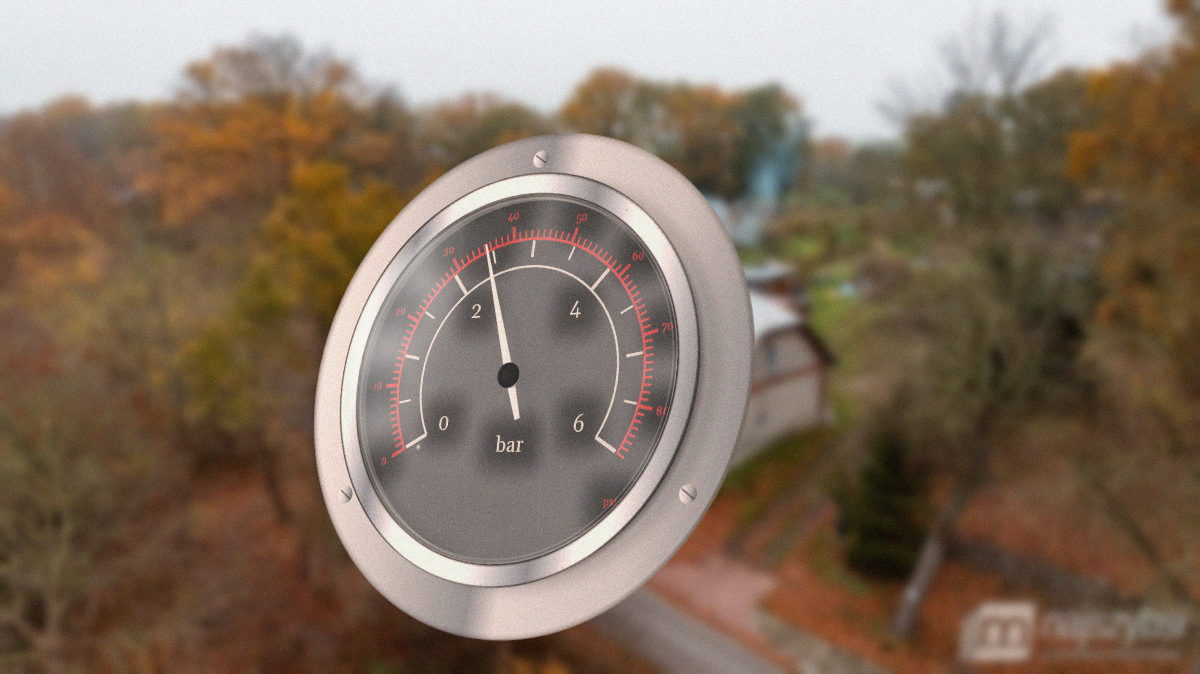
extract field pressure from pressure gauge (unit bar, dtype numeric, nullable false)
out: 2.5 bar
